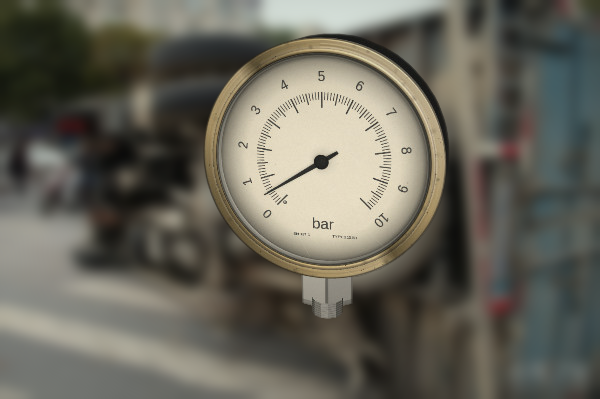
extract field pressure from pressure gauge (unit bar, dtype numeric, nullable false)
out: 0.5 bar
